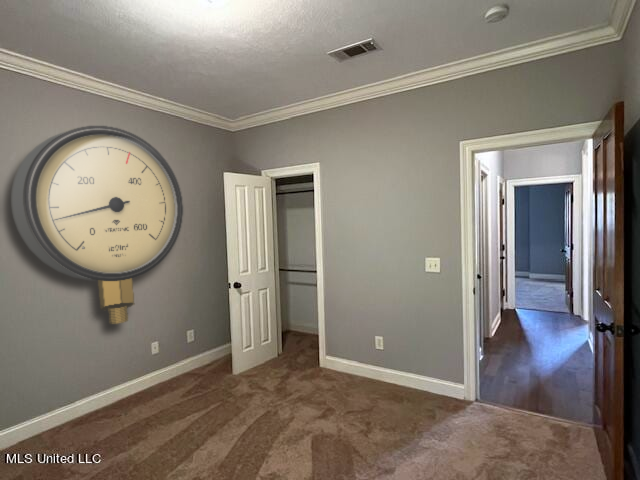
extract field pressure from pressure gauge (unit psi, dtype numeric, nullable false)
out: 75 psi
